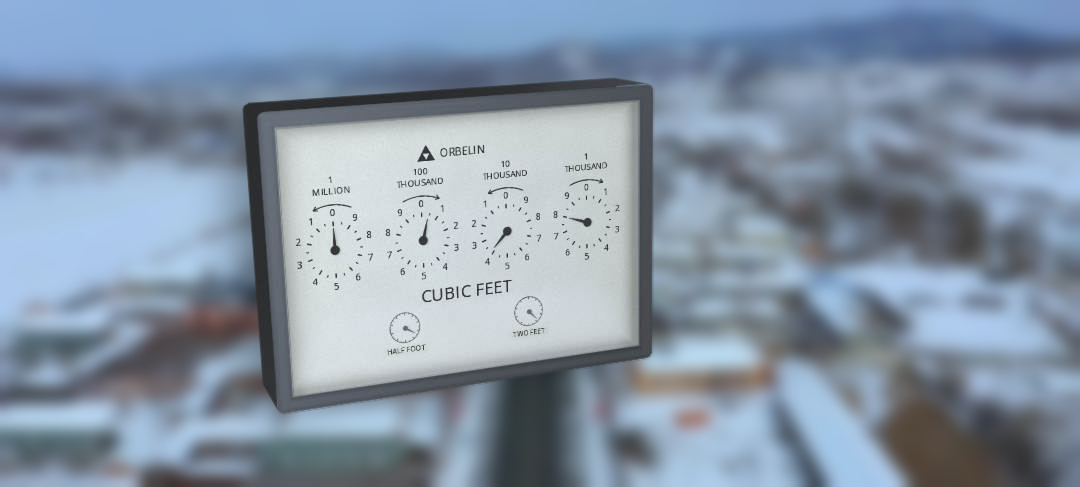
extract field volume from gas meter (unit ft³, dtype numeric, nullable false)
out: 3800 ft³
